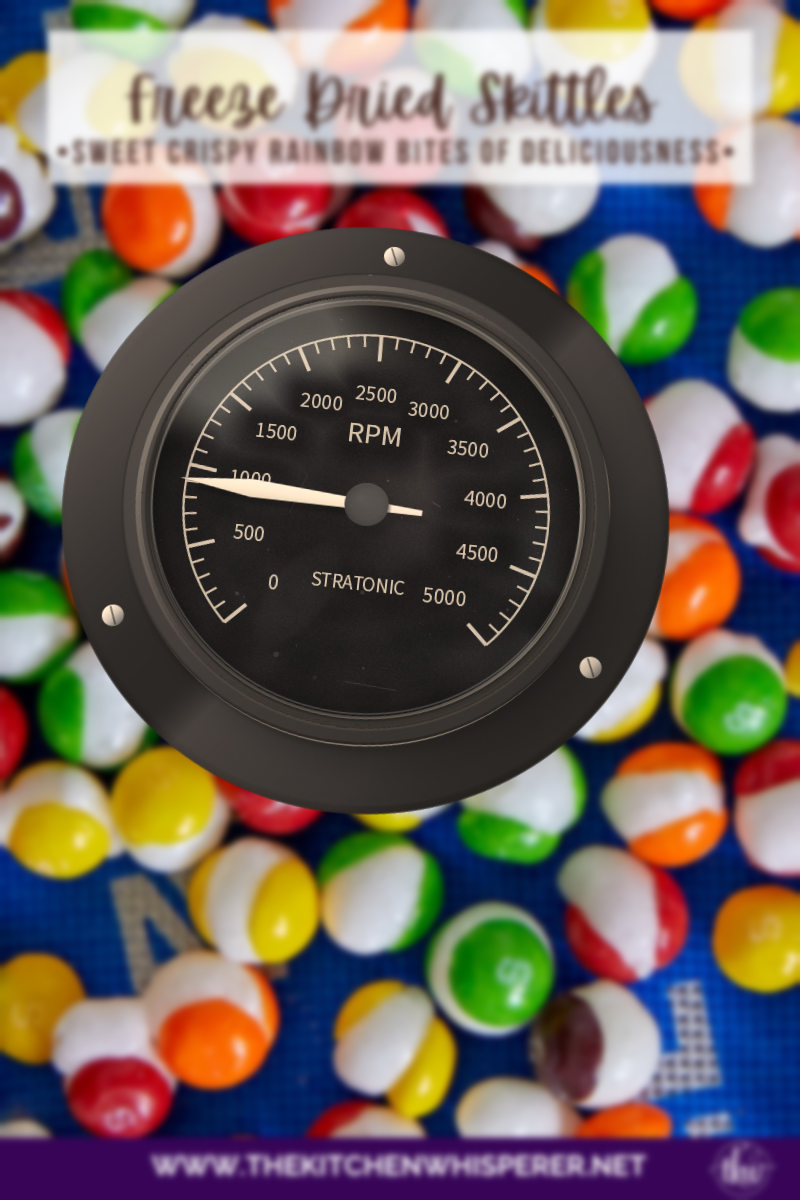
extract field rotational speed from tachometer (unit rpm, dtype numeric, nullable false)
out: 900 rpm
